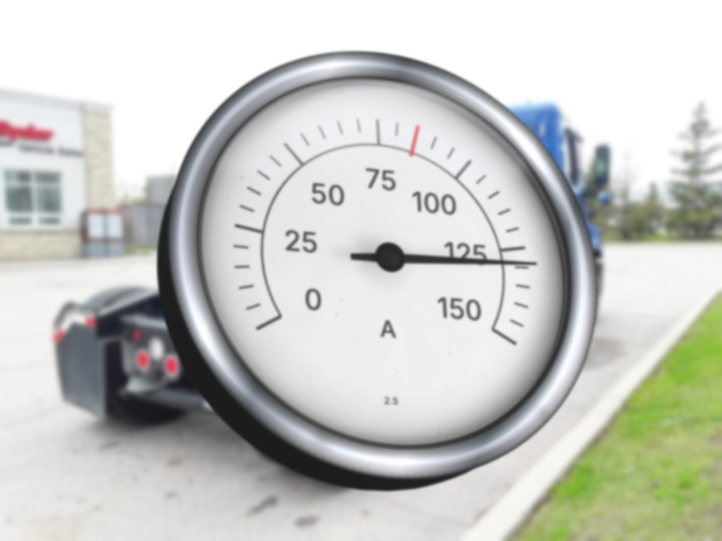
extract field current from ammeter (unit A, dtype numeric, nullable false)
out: 130 A
